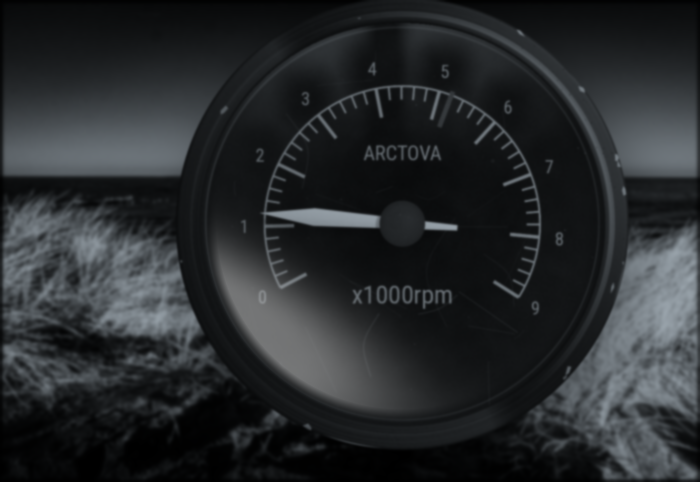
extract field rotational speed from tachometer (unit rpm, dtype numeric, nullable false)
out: 1200 rpm
